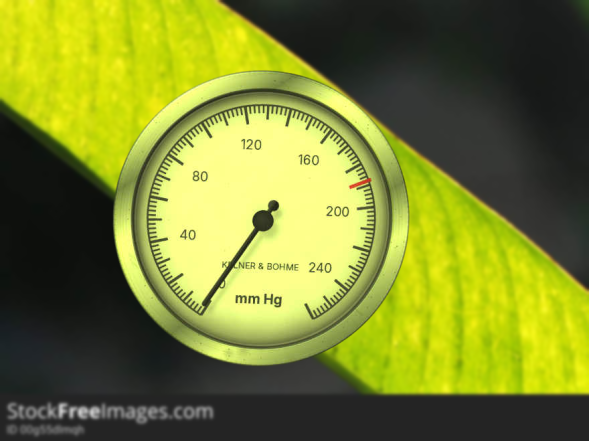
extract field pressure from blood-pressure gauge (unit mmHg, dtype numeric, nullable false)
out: 2 mmHg
